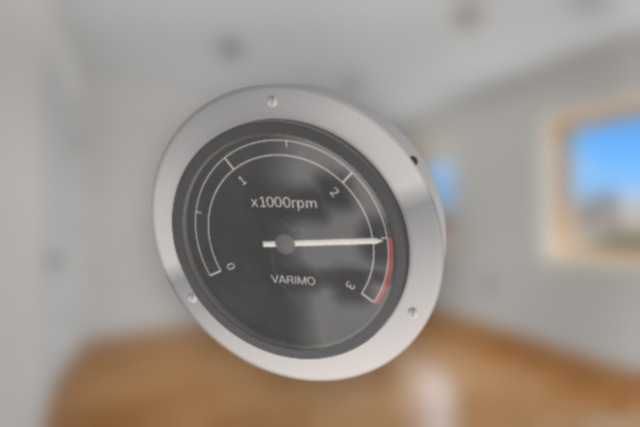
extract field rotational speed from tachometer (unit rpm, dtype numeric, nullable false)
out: 2500 rpm
